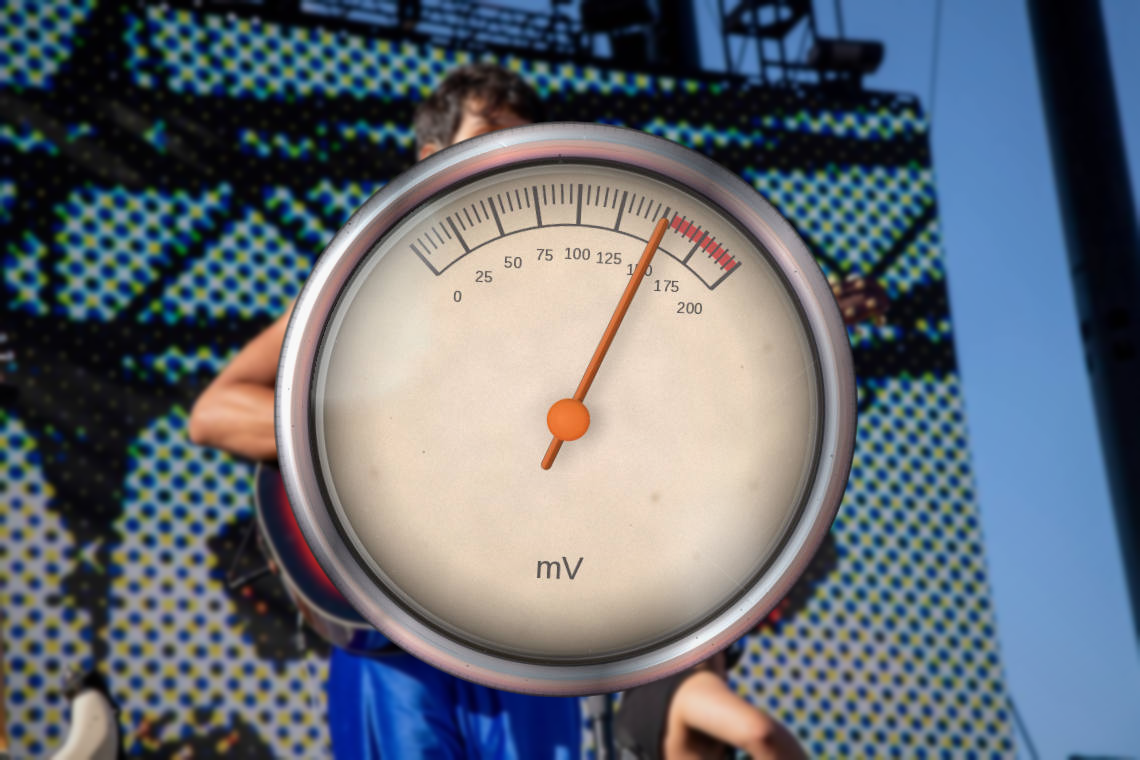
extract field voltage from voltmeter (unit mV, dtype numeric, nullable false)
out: 150 mV
